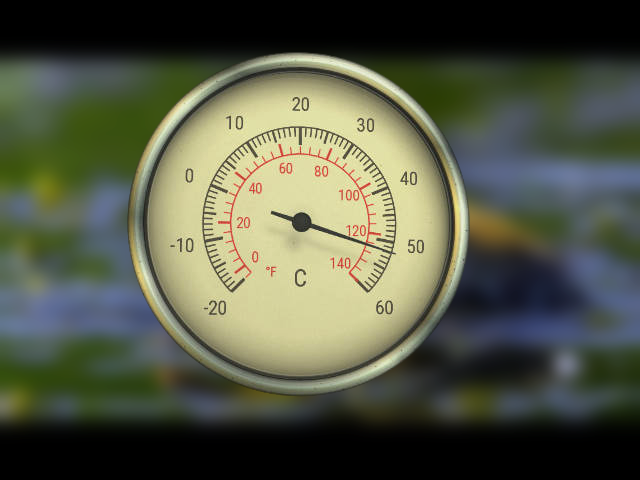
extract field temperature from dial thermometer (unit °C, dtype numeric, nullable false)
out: 52 °C
